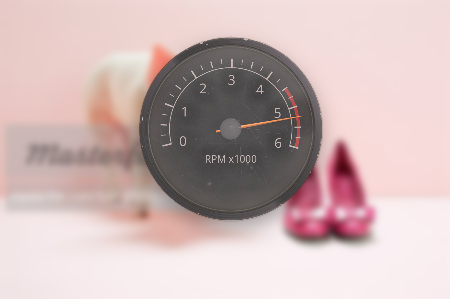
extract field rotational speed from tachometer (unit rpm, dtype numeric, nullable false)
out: 5250 rpm
